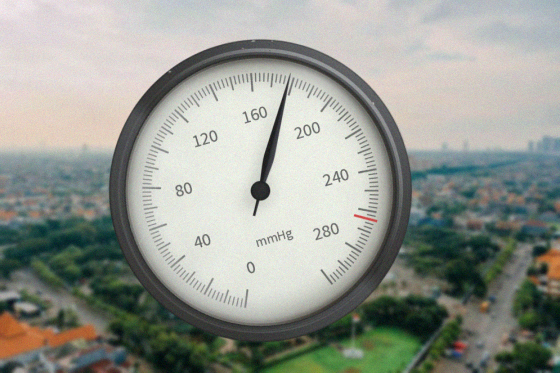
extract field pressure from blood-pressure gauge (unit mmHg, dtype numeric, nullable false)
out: 178 mmHg
